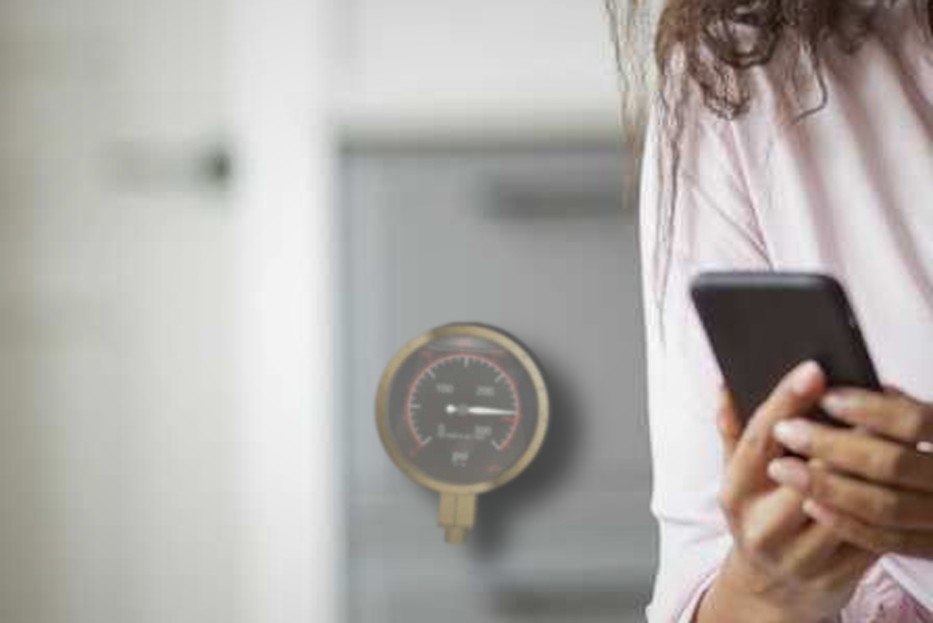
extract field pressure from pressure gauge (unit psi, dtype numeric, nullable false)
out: 250 psi
